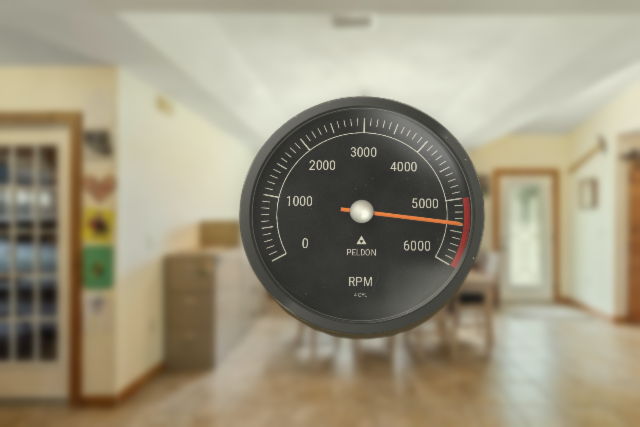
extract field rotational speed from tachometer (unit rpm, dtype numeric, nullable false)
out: 5400 rpm
